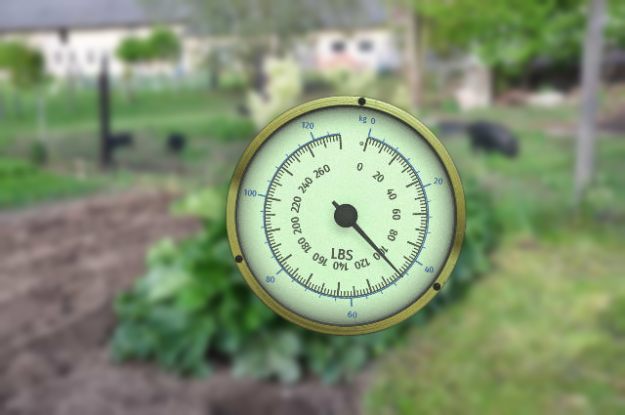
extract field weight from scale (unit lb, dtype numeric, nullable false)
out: 100 lb
